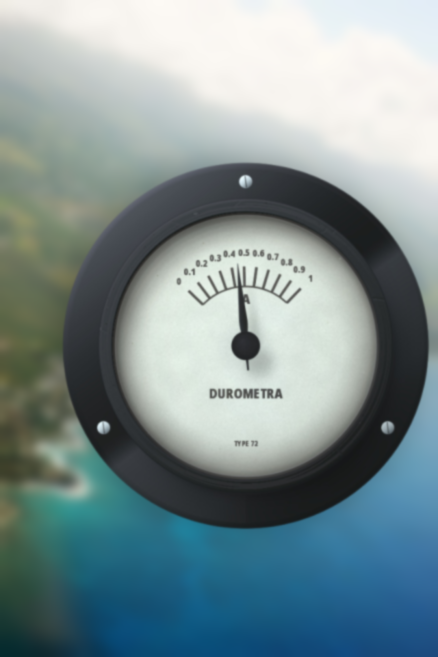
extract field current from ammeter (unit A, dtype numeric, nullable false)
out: 0.45 A
